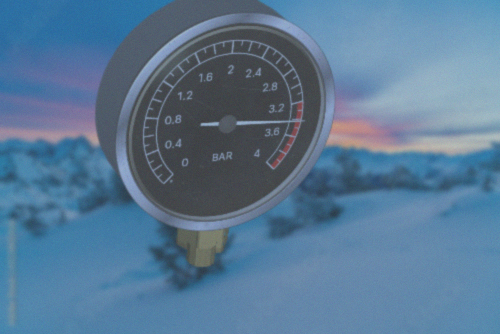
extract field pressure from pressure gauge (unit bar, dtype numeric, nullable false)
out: 3.4 bar
